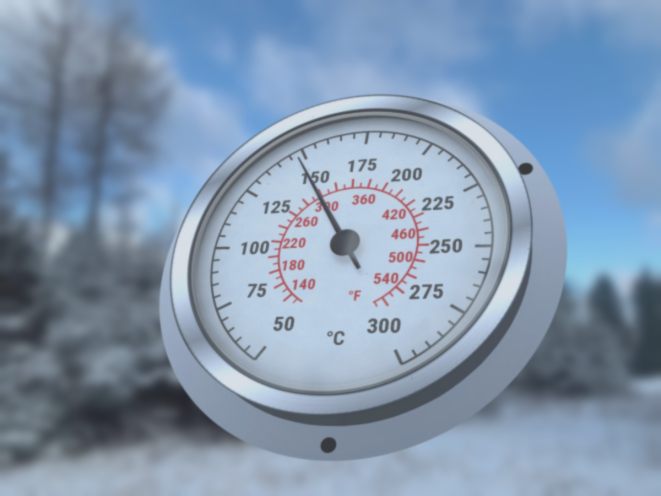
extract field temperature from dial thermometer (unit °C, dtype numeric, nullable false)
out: 147.5 °C
